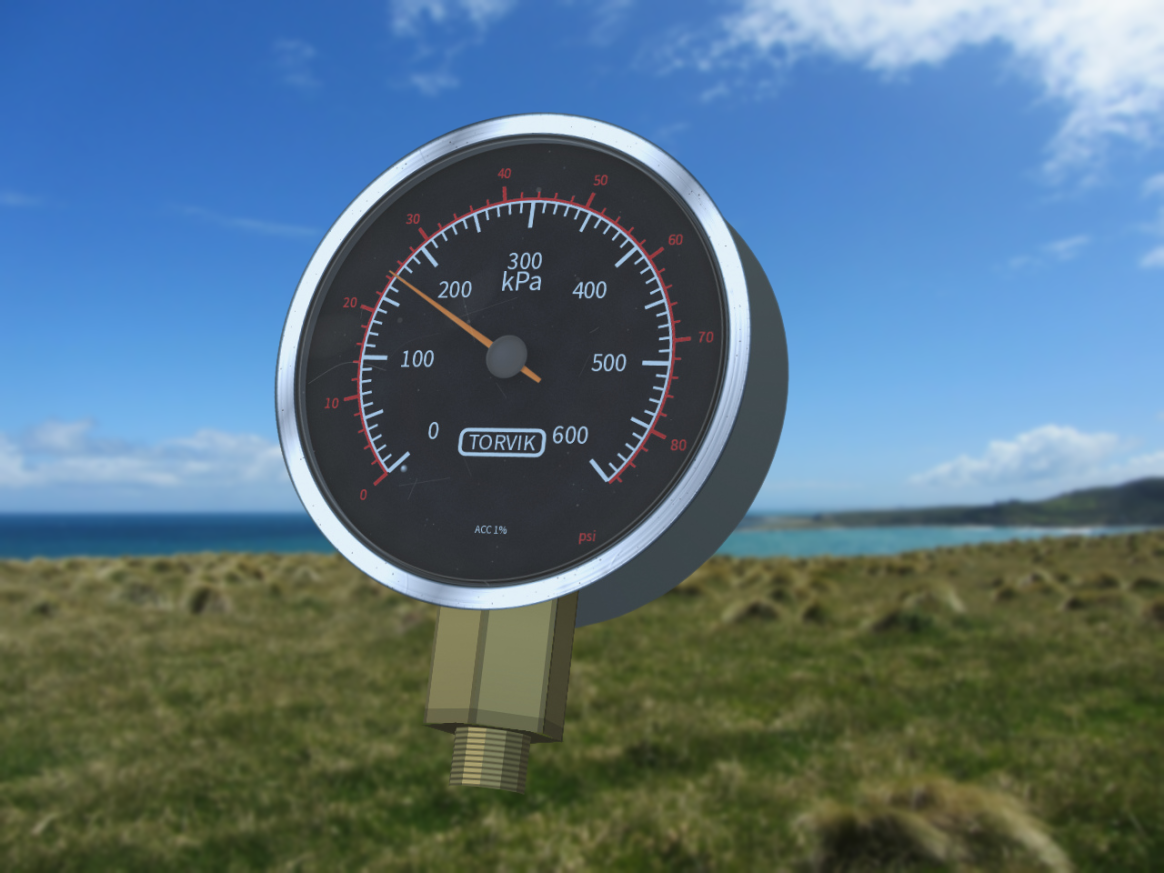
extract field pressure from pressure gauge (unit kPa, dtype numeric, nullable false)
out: 170 kPa
